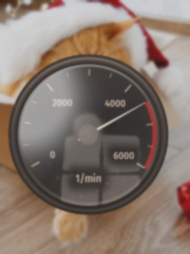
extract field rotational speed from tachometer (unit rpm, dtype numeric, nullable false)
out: 4500 rpm
